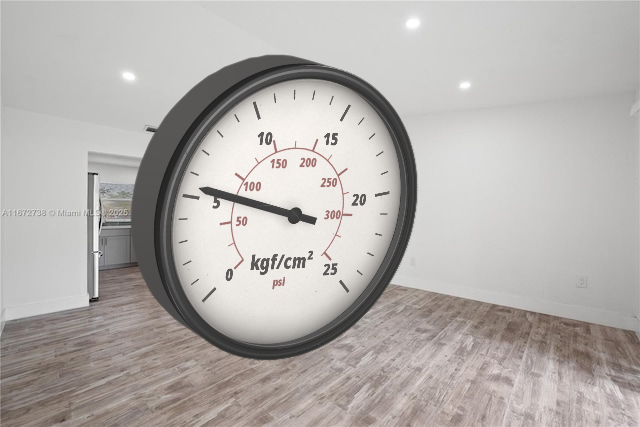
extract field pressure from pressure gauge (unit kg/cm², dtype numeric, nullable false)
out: 5.5 kg/cm²
